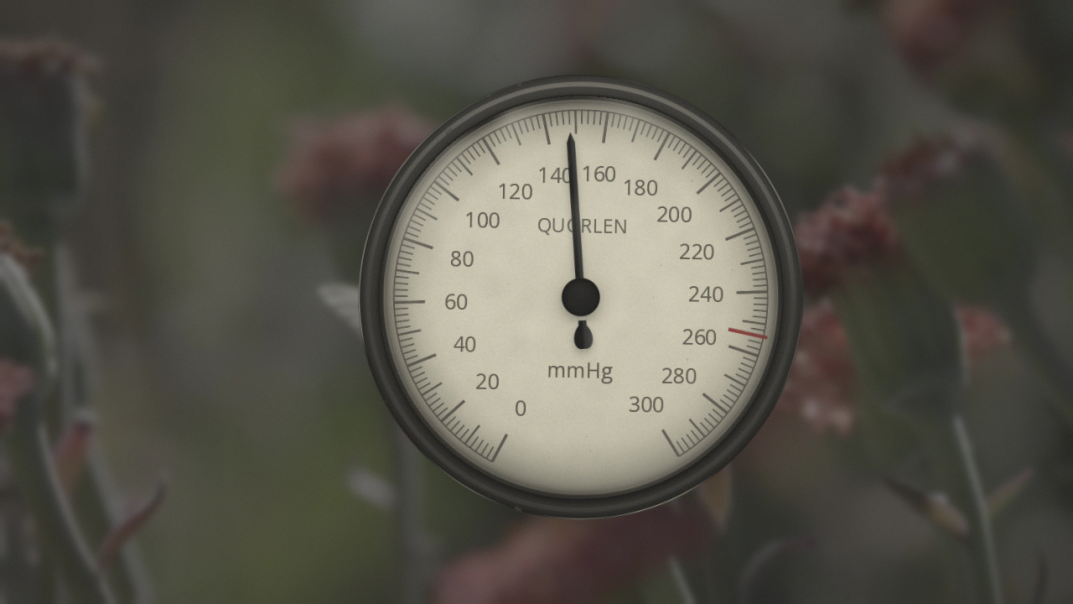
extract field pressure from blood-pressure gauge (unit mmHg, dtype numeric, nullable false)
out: 148 mmHg
